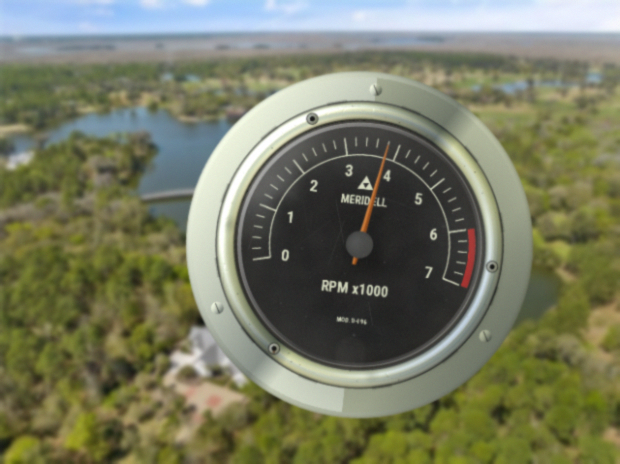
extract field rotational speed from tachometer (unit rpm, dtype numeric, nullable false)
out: 3800 rpm
